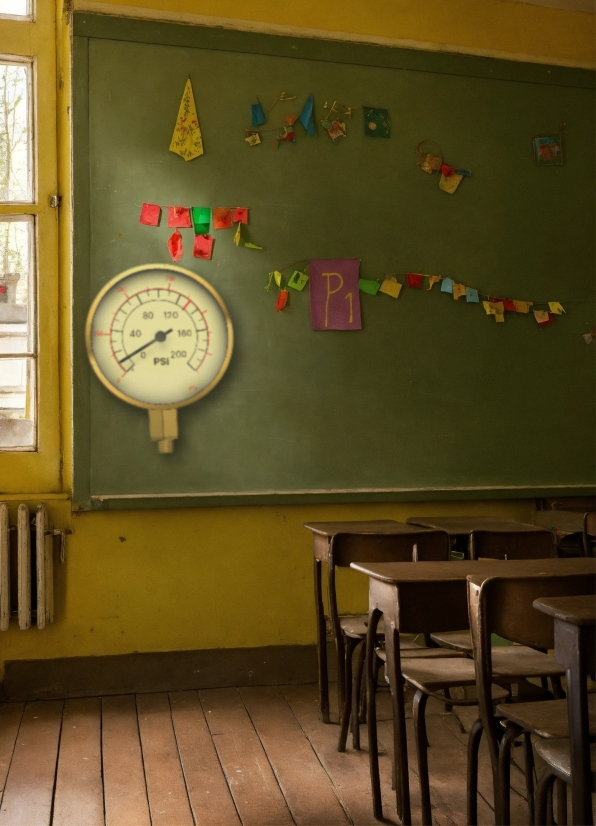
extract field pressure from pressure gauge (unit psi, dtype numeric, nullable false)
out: 10 psi
